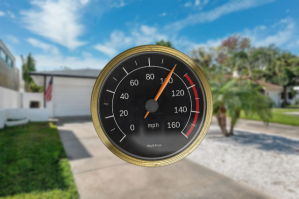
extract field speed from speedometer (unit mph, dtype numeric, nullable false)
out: 100 mph
